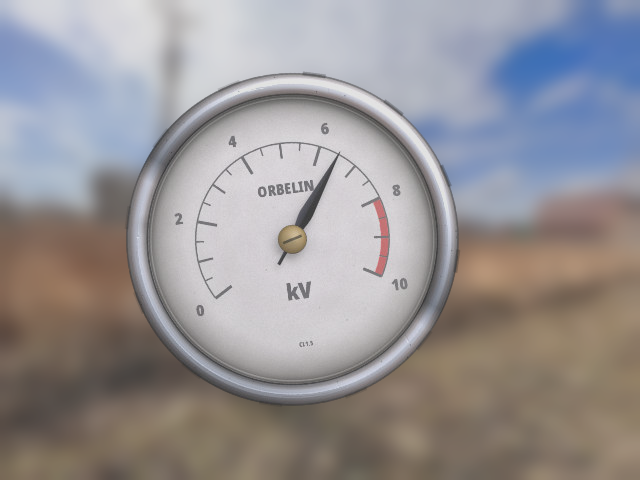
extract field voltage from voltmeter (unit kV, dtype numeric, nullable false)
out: 6.5 kV
